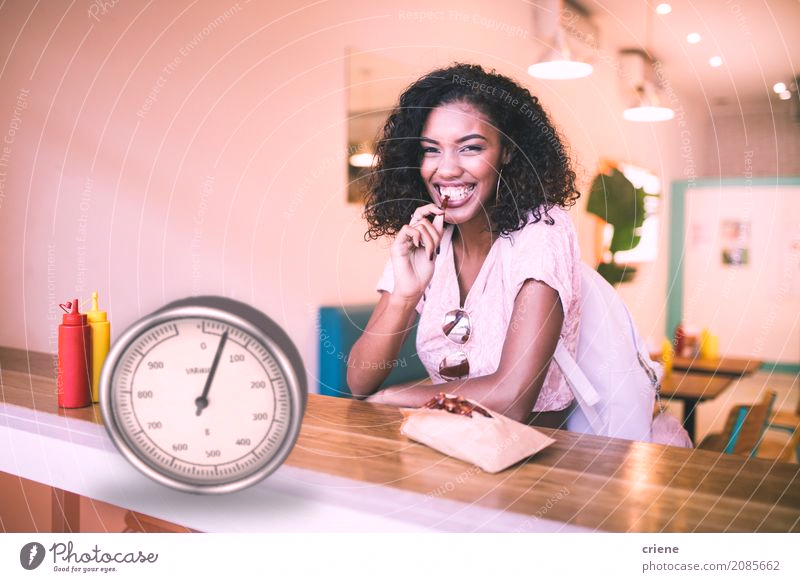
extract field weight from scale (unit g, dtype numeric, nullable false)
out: 50 g
